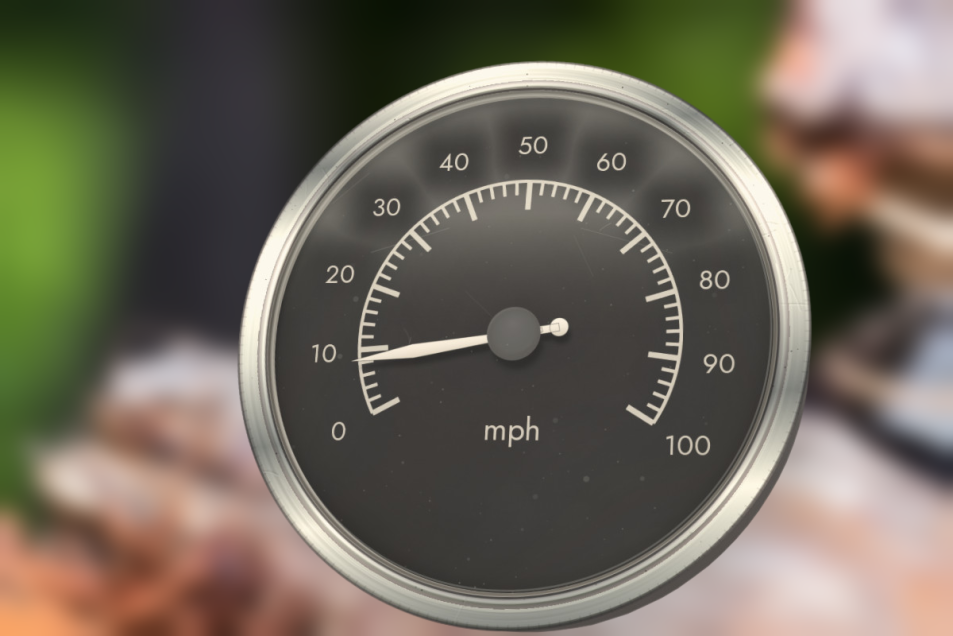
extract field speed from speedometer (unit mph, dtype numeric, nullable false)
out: 8 mph
